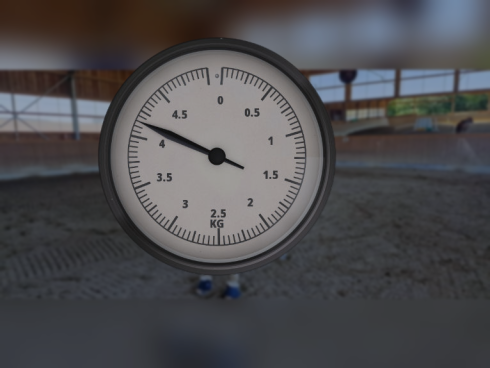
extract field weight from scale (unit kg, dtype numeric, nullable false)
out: 4.15 kg
